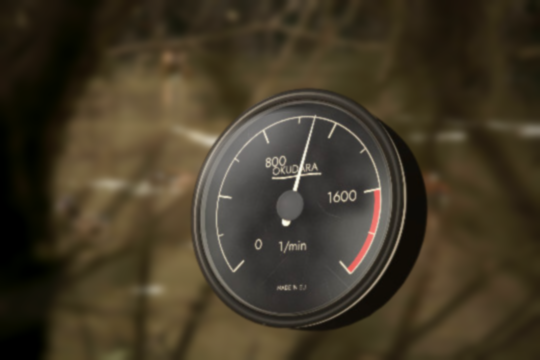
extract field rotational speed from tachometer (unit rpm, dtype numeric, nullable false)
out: 1100 rpm
